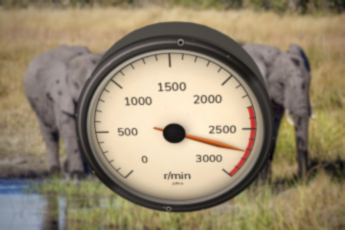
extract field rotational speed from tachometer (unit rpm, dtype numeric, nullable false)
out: 2700 rpm
